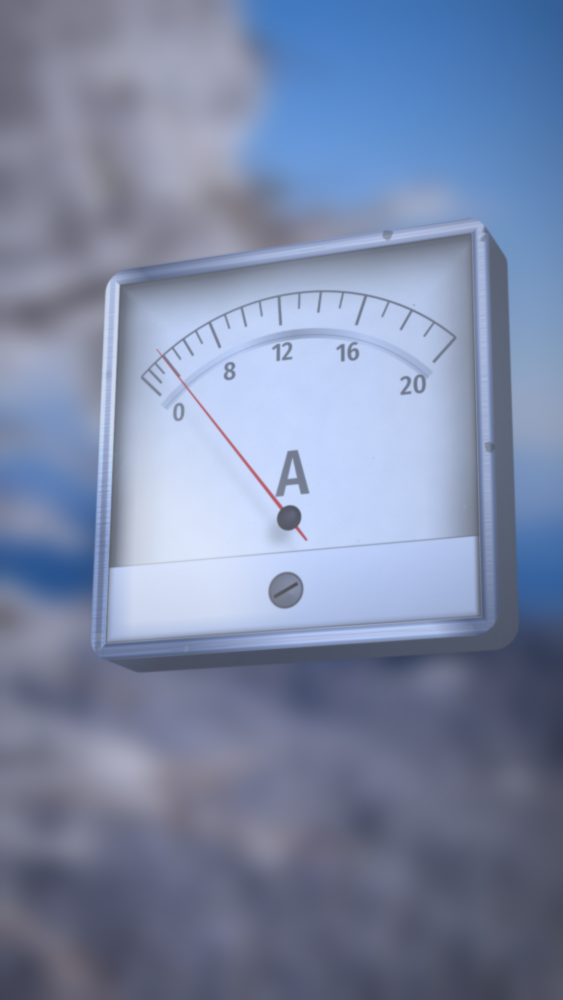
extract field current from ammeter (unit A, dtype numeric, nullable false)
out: 4 A
